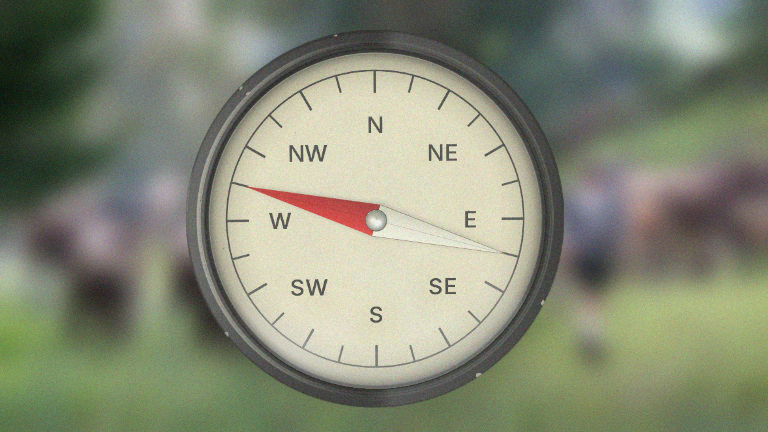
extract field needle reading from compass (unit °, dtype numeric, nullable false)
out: 285 °
